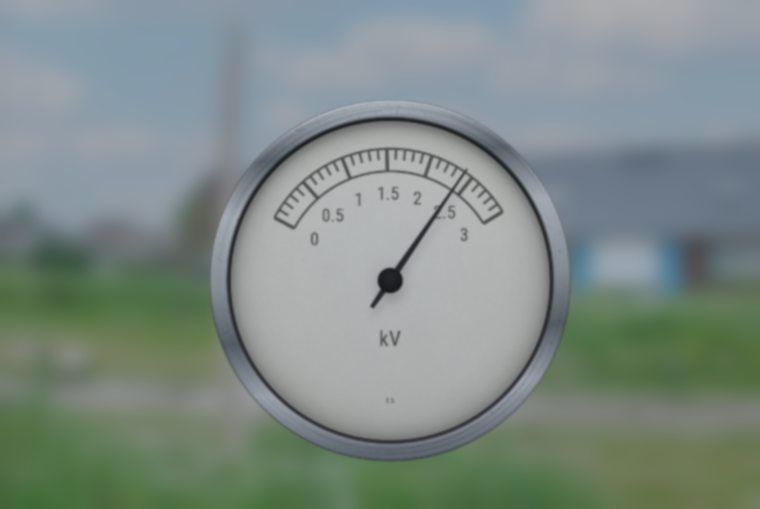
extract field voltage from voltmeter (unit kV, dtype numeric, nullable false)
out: 2.4 kV
